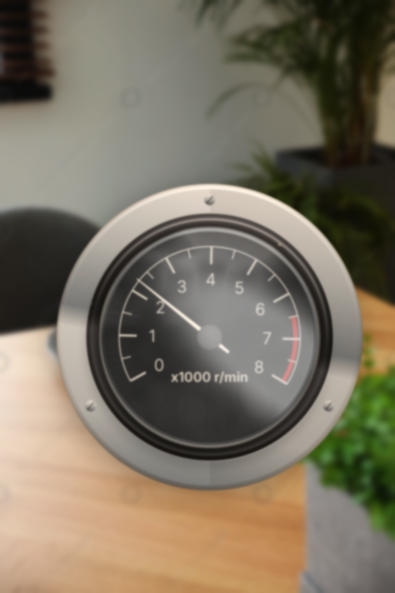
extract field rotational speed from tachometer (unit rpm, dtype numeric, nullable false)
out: 2250 rpm
